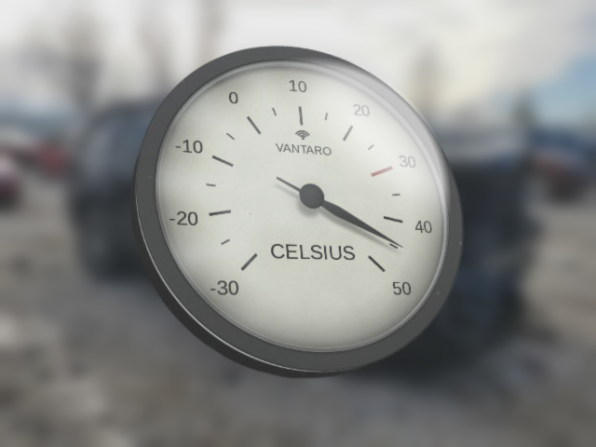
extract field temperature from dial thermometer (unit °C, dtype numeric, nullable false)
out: 45 °C
